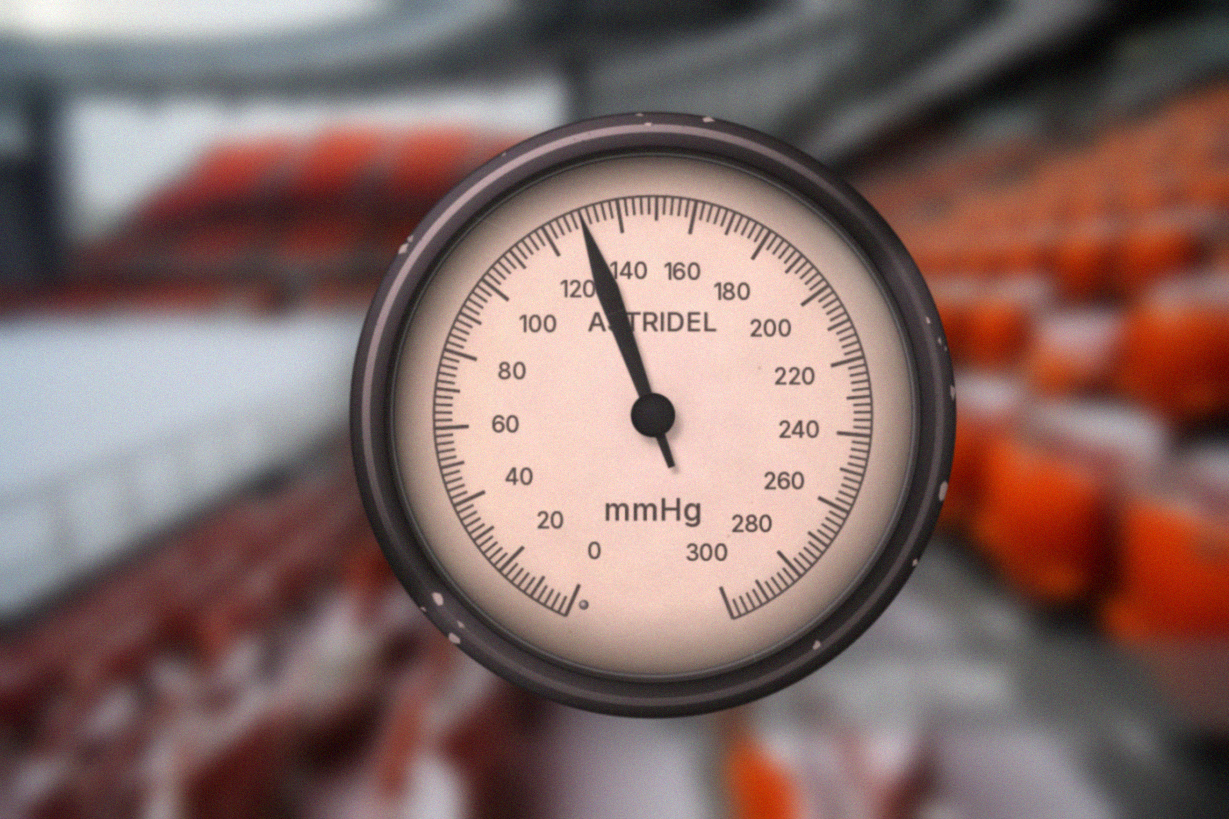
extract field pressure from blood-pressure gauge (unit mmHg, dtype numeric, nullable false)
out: 130 mmHg
